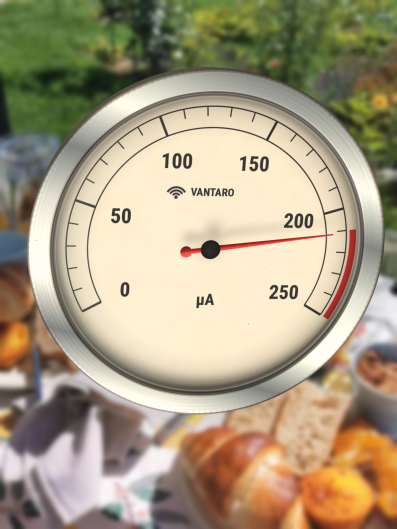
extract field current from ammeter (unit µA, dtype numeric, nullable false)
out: 210 µA
